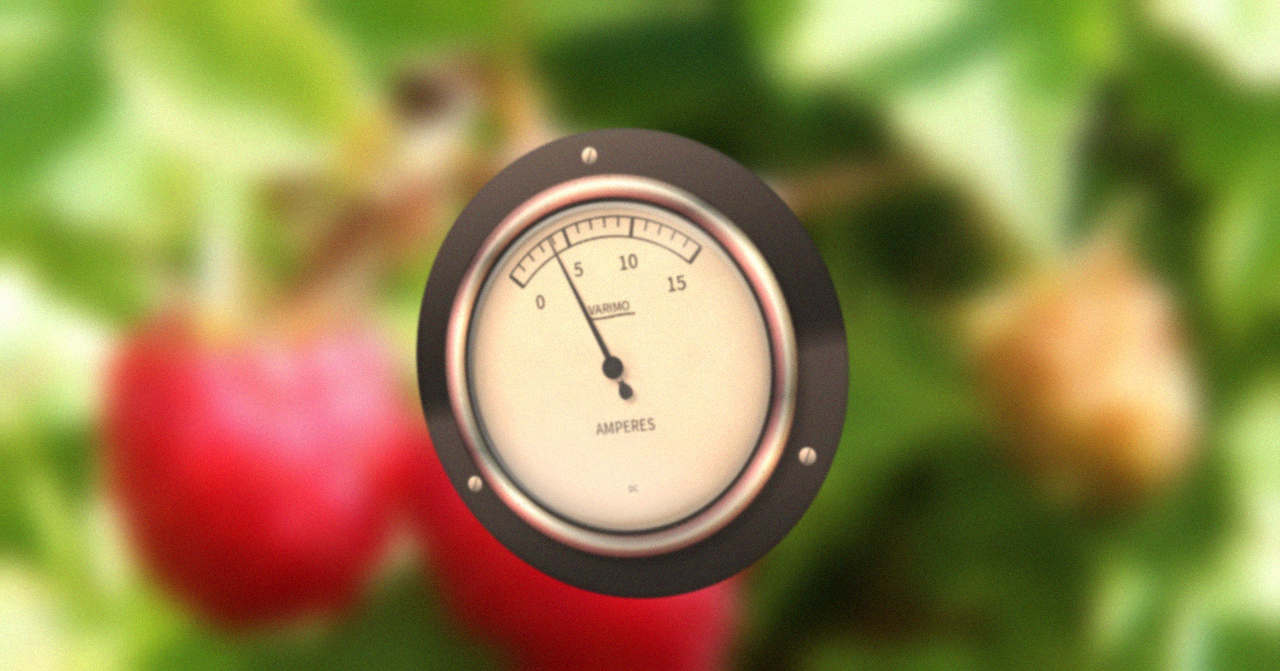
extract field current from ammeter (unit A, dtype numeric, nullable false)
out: 4 A
